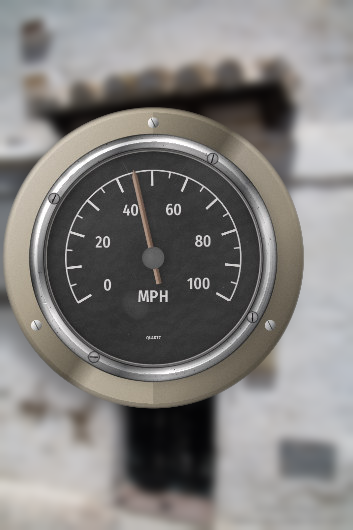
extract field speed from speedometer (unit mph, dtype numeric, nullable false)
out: 45 mph
